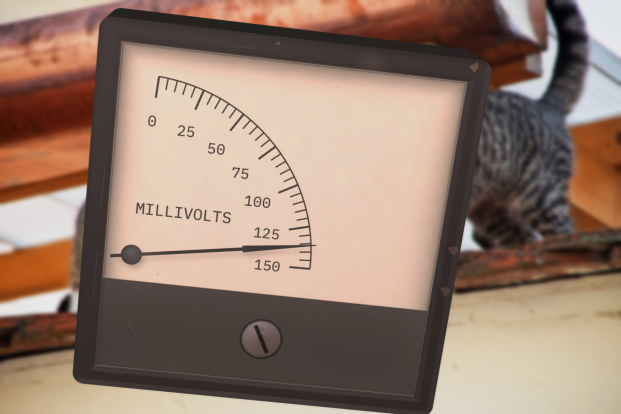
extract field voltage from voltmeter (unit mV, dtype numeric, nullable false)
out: 135 mV
